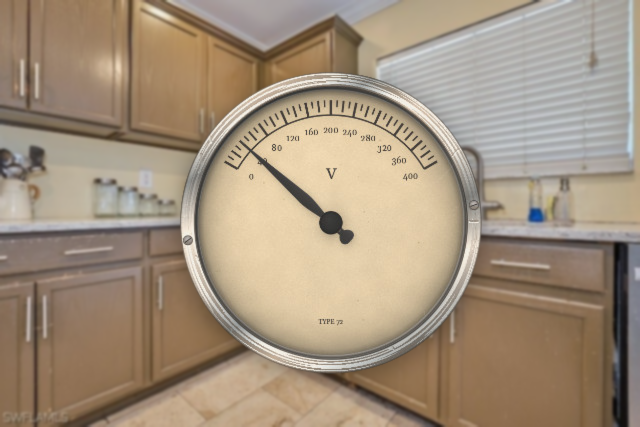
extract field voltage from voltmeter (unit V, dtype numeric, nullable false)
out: 40 V
